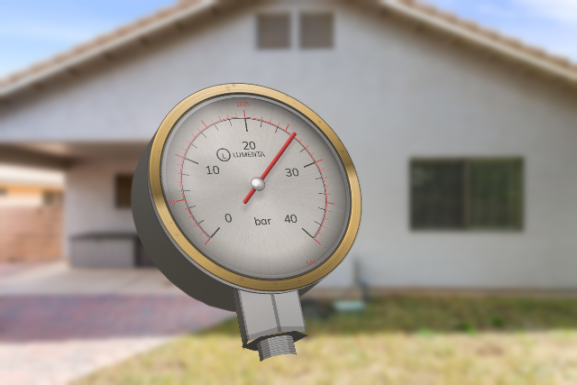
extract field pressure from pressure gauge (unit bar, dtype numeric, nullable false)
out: 26 bar
